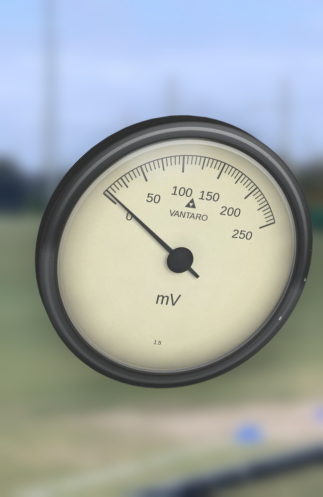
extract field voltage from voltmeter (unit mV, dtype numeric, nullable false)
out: 5 mV
